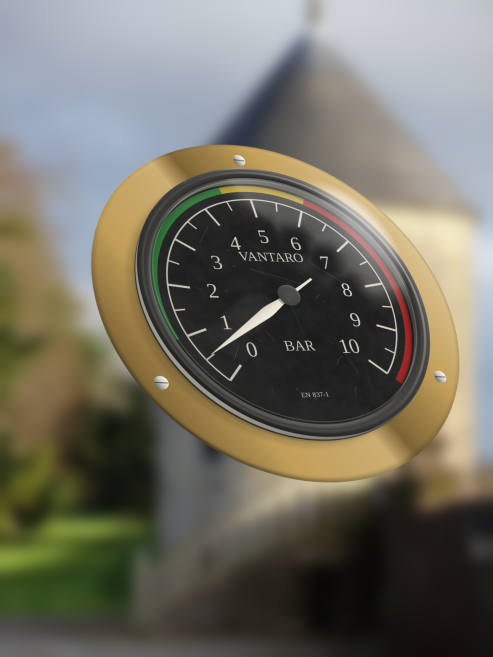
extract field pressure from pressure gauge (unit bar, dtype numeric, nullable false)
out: 0.5 bar
